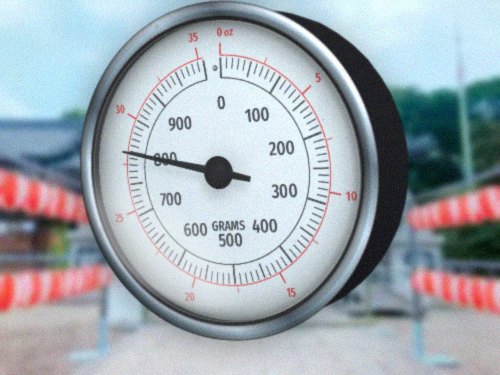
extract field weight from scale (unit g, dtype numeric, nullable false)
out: 800 g
